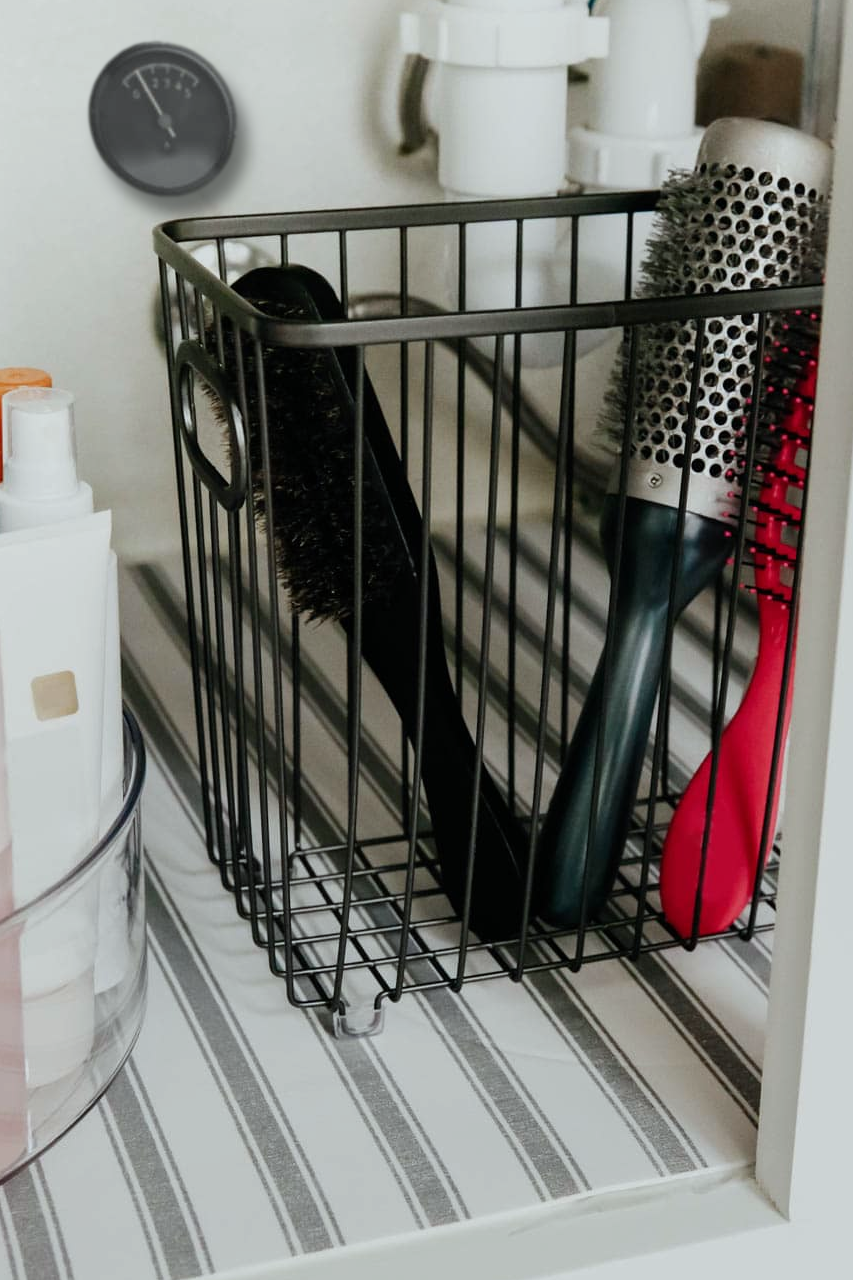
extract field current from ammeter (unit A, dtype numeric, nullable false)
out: 1 A
